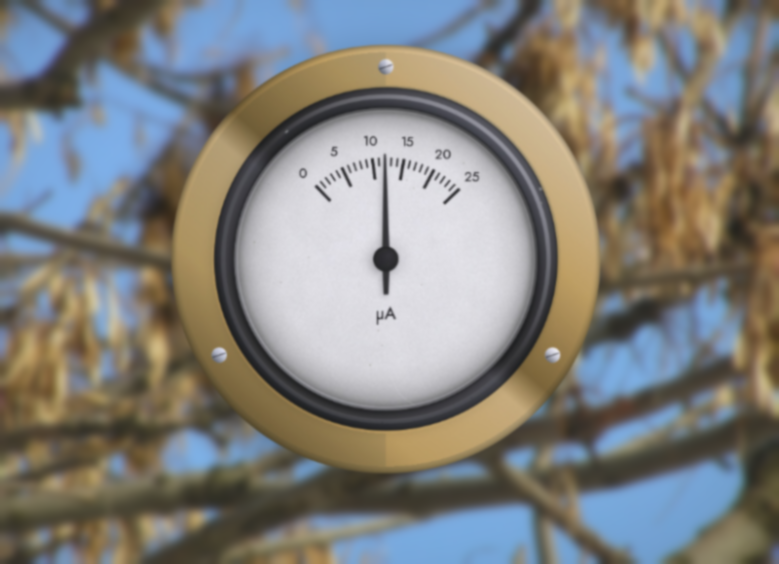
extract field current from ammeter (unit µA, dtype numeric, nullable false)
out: 12 µA
